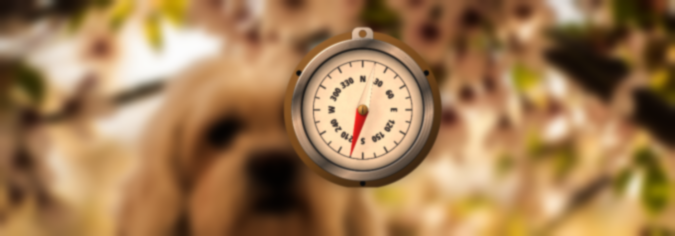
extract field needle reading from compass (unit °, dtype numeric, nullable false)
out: 195 °
